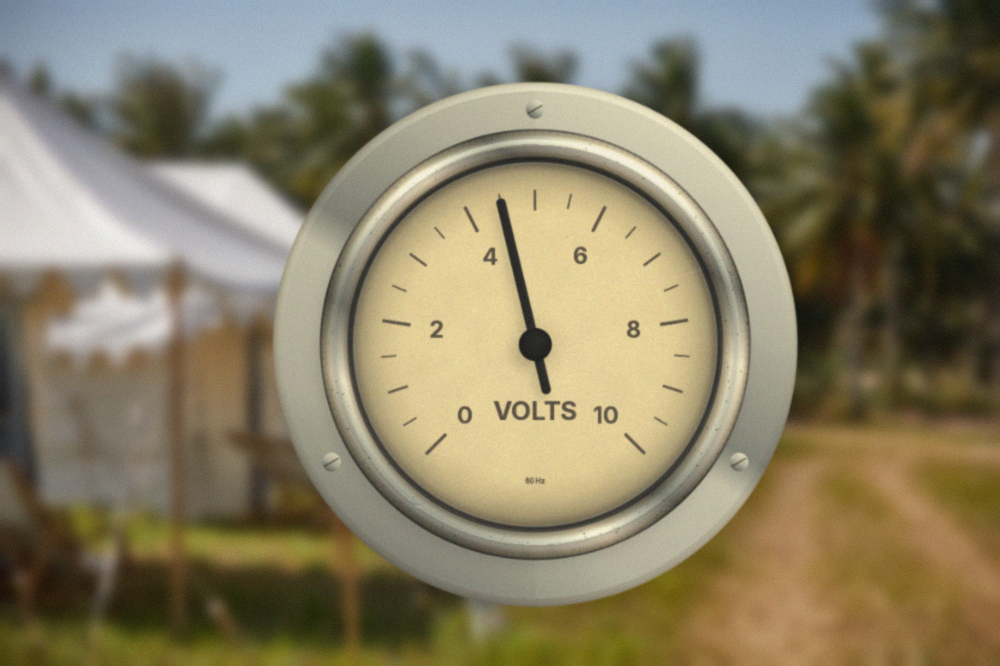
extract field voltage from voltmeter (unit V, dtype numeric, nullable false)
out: 4.5 V
